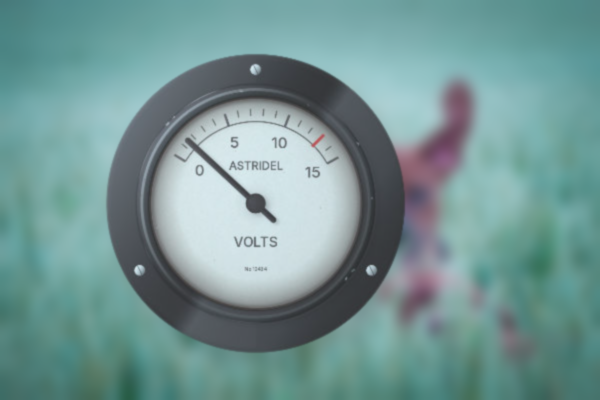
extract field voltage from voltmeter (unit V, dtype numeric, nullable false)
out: 1.5 V
